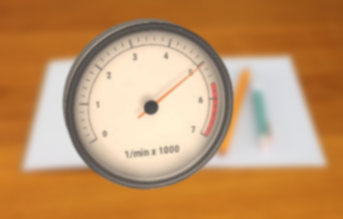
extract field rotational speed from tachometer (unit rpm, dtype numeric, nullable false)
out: 5000 rpm
